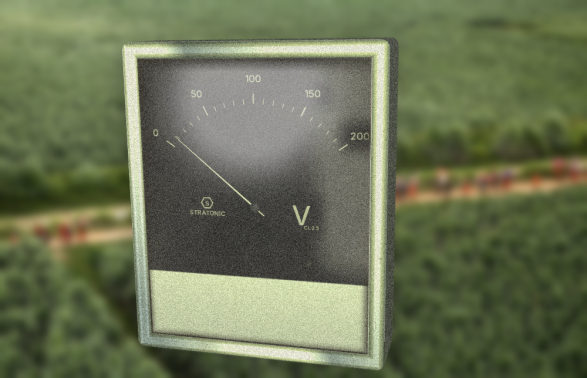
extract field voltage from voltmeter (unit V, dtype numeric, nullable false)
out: 10 V
